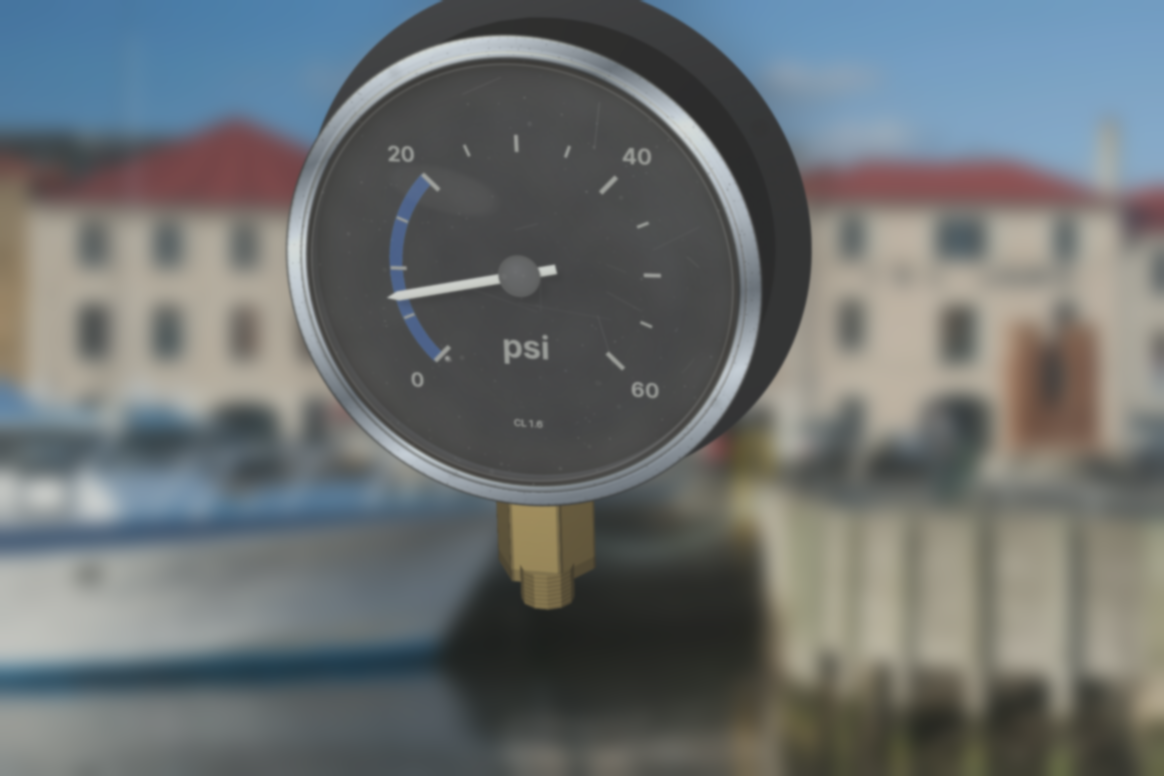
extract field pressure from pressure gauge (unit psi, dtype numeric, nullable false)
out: 7.5 psi
